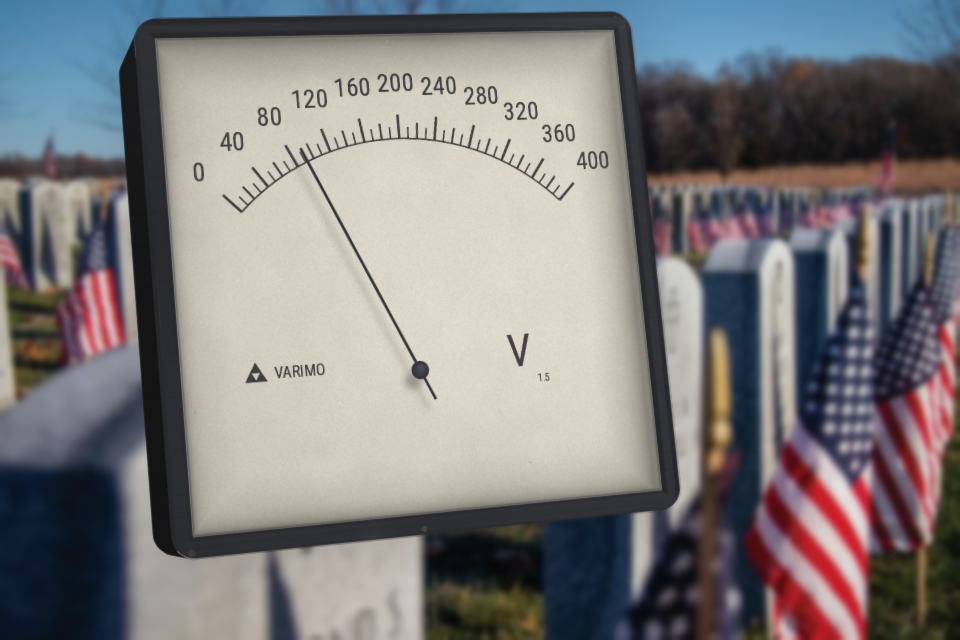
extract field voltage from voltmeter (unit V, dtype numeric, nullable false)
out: 90 V
